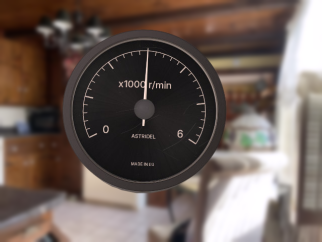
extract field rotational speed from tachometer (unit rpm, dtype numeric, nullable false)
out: 3000 rpm
